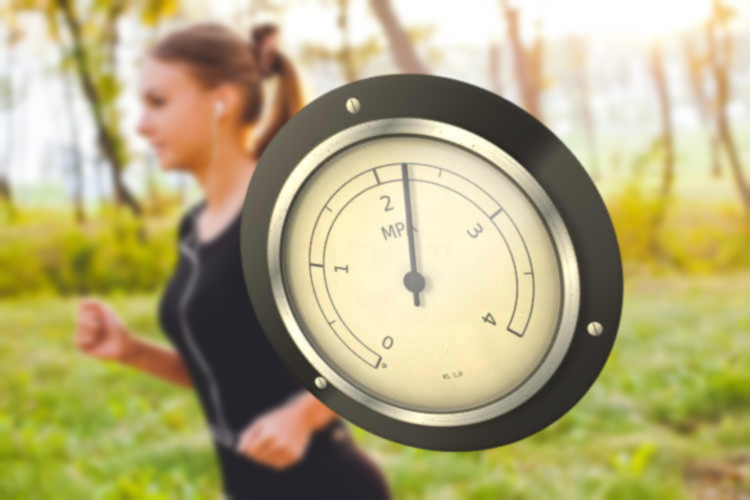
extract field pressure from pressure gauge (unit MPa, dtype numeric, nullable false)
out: 2.25 MPa
